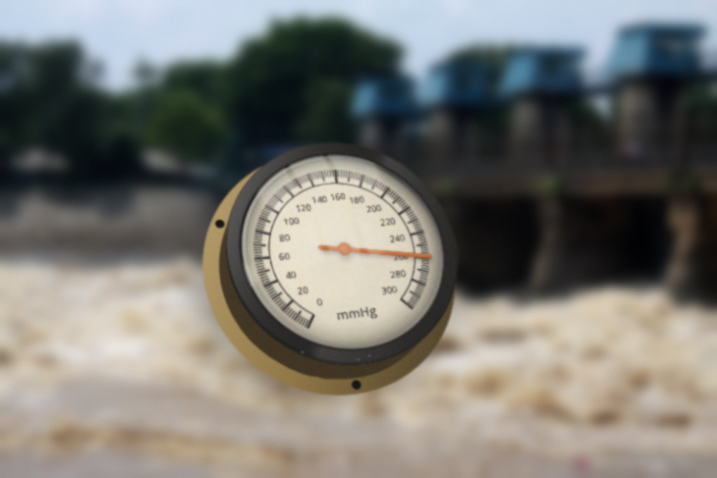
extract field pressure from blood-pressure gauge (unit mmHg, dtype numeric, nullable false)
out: 260 mmHg
